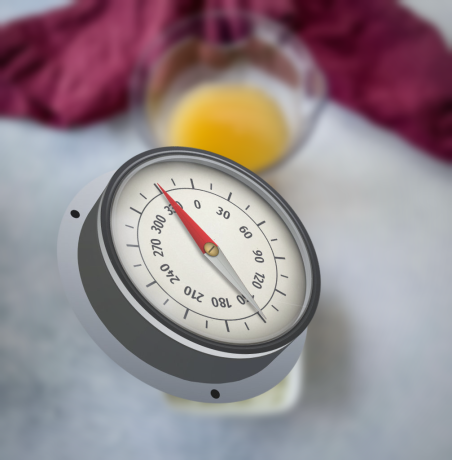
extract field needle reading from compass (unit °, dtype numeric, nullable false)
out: 330 °
